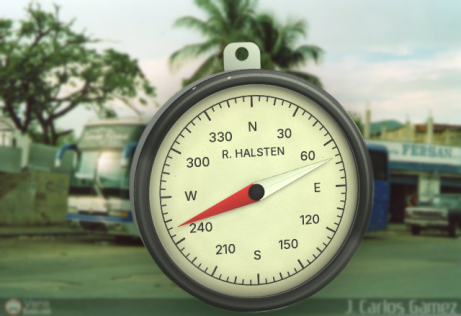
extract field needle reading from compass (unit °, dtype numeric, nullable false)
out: 250 °
